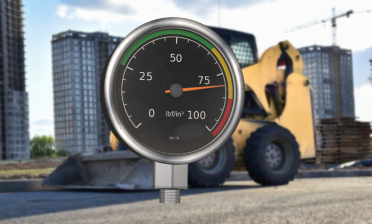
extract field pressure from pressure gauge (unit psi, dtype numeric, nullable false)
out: 80 psi
